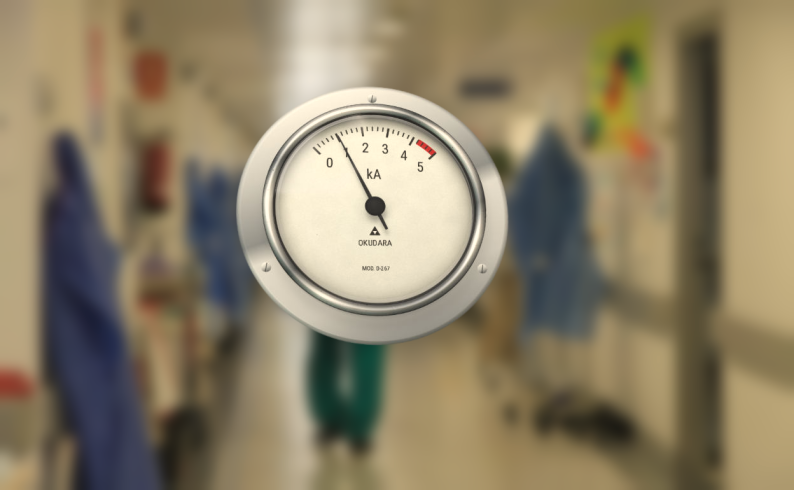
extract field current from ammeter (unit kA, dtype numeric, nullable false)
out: 1 kA
